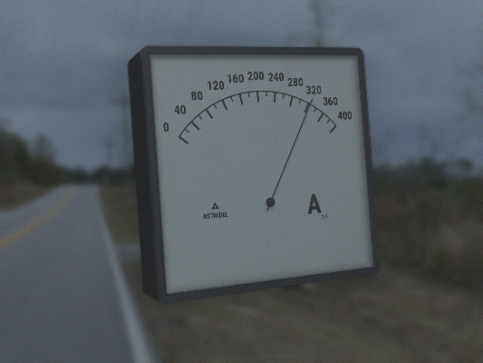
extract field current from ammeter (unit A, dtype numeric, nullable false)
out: 320 A
